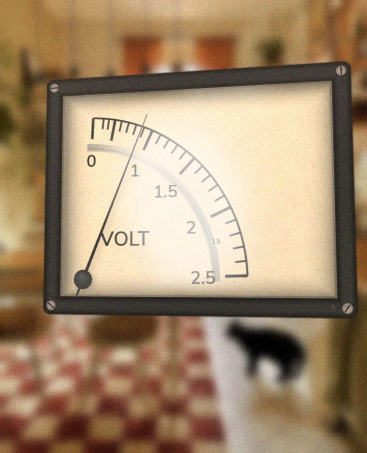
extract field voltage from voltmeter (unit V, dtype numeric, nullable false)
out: 0.9 V
